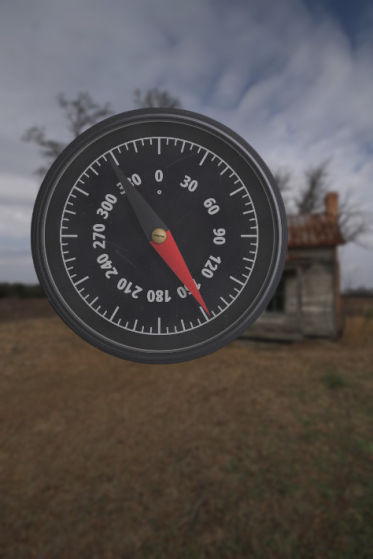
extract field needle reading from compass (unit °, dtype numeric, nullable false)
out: 147.5 °
